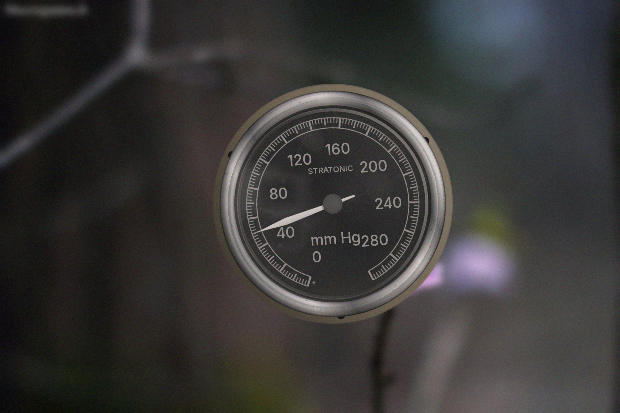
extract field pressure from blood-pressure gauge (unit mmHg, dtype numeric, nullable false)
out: 50 mmHg
